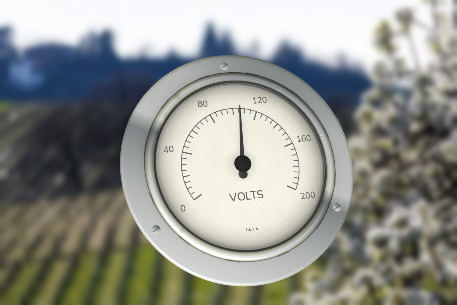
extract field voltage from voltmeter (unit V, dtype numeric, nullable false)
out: 105 V
